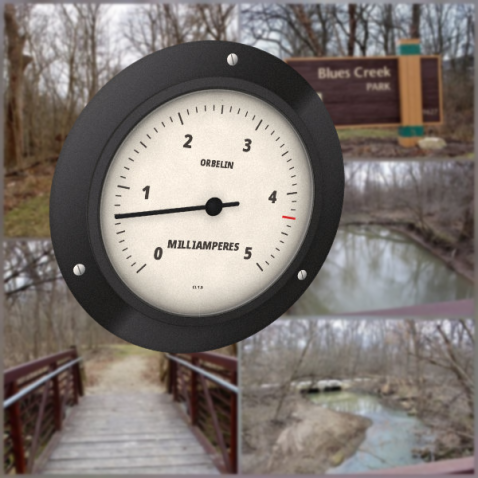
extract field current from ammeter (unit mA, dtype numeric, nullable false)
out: 0.7 mA
